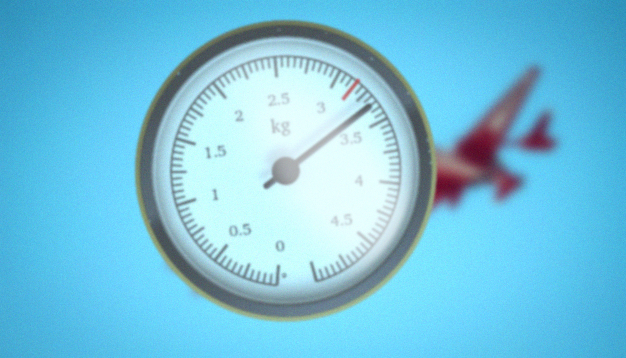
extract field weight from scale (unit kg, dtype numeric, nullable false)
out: 3.35 kg
